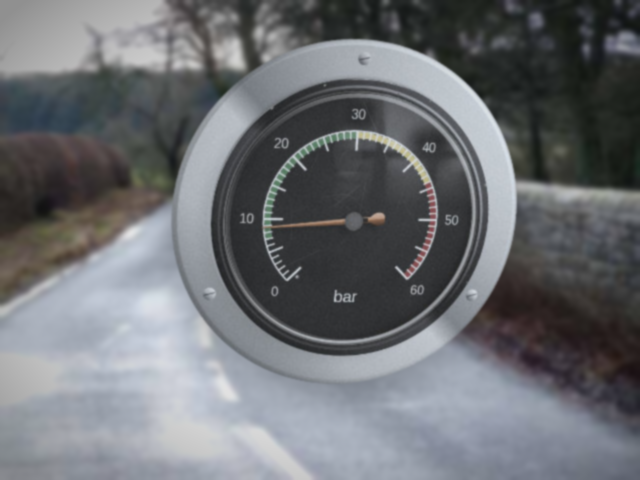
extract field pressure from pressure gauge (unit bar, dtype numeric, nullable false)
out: 9 bar
